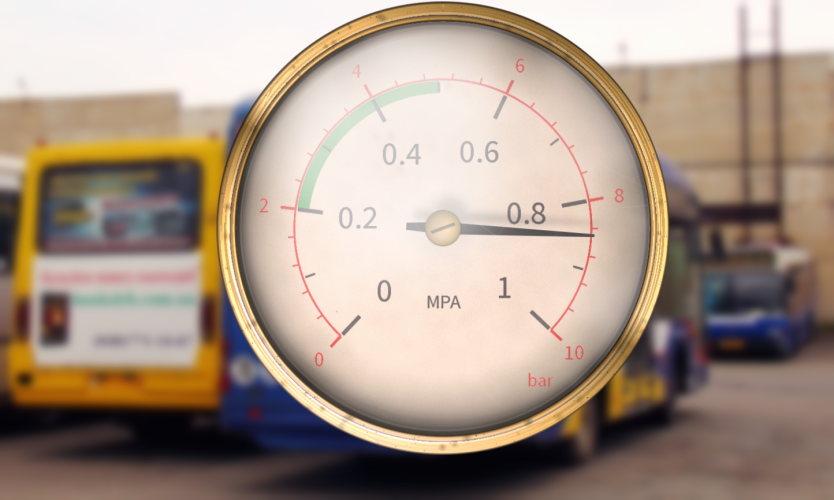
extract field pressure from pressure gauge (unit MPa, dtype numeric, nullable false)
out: 0.85 MPa
